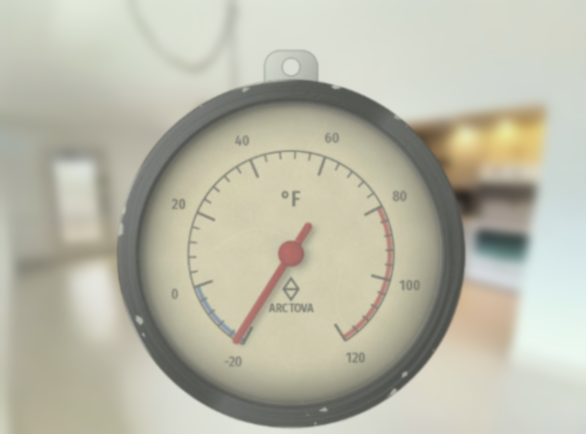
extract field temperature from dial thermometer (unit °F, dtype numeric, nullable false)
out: -18 °F
